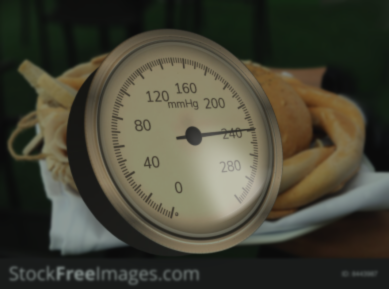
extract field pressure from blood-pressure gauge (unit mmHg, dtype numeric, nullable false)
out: 240 mmHg
